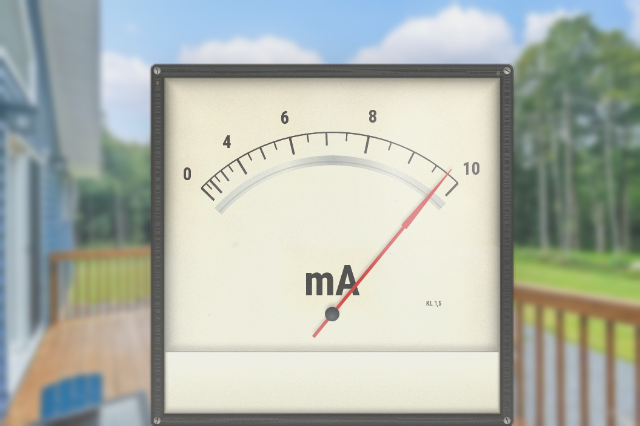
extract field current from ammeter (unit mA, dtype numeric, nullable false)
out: 9.75 mA
